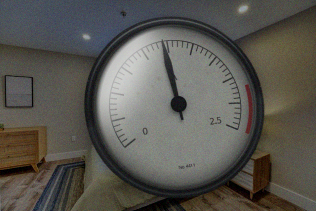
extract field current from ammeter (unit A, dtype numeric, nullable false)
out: 1.2 A
